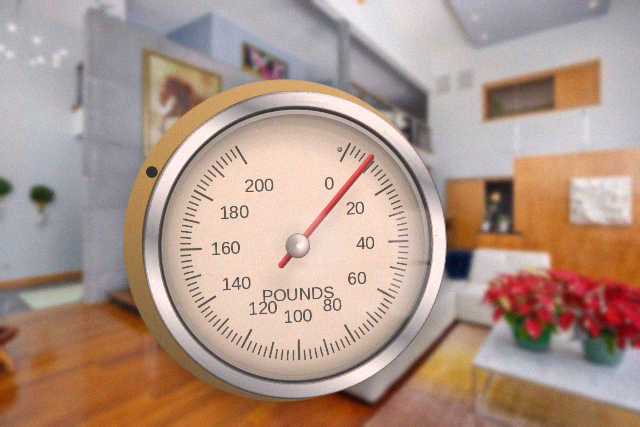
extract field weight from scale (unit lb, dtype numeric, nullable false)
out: 8 lb
